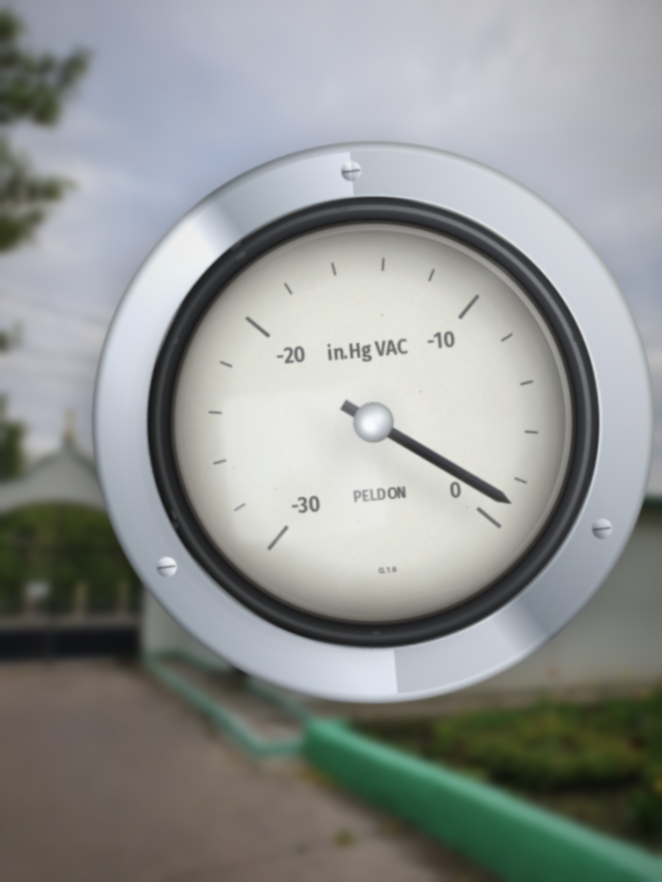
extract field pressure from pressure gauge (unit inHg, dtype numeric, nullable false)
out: -1 inHg
